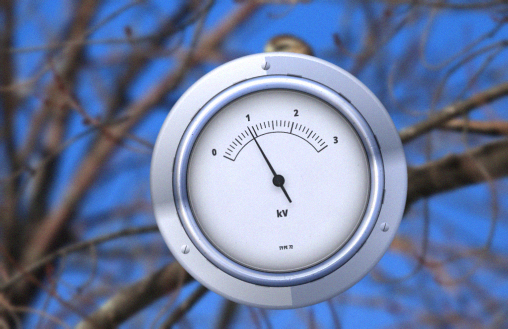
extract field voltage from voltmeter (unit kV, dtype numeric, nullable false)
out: 0.9 kV
